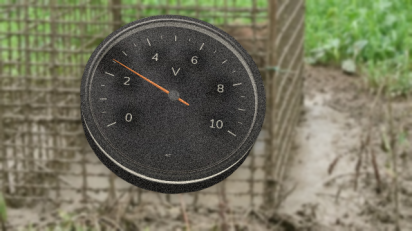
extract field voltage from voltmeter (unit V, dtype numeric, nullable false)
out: 2.5 V
